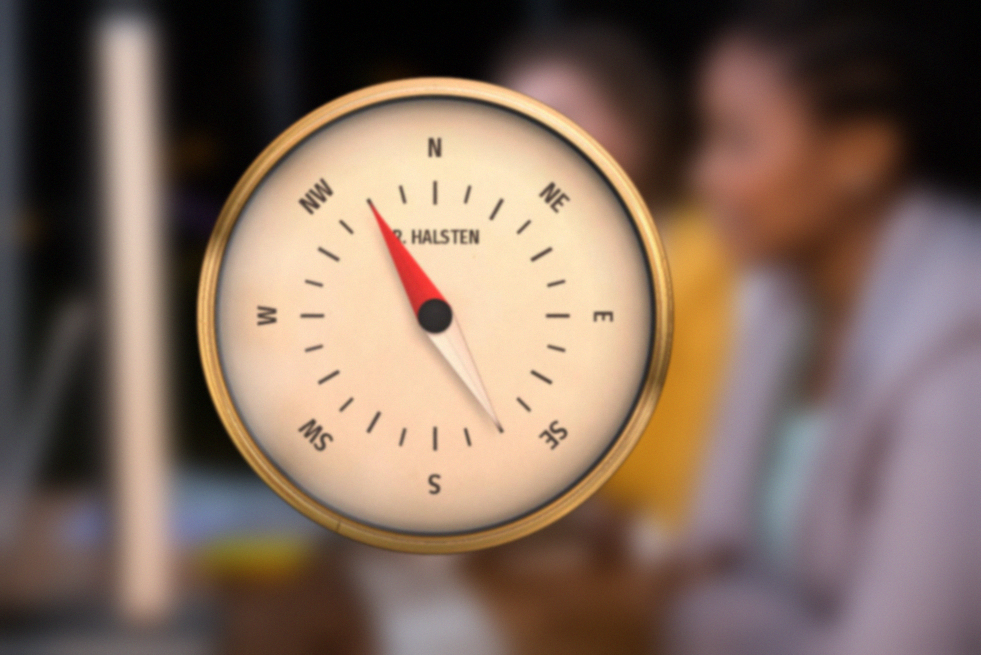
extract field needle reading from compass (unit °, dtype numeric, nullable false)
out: 330 °
